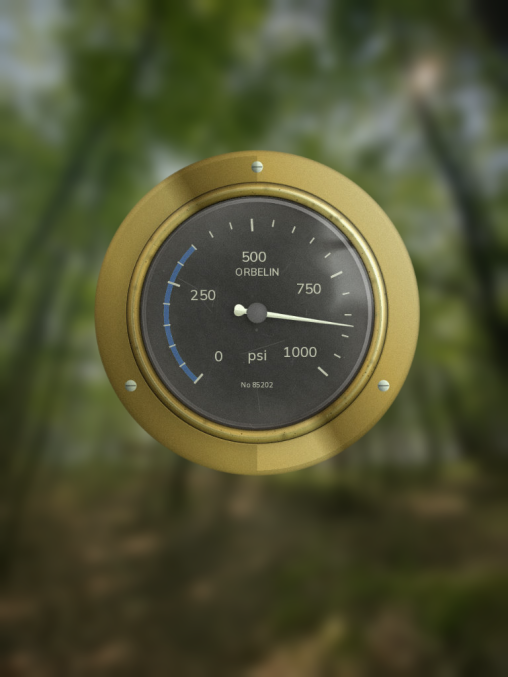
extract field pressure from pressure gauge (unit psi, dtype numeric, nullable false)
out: 875 psi
